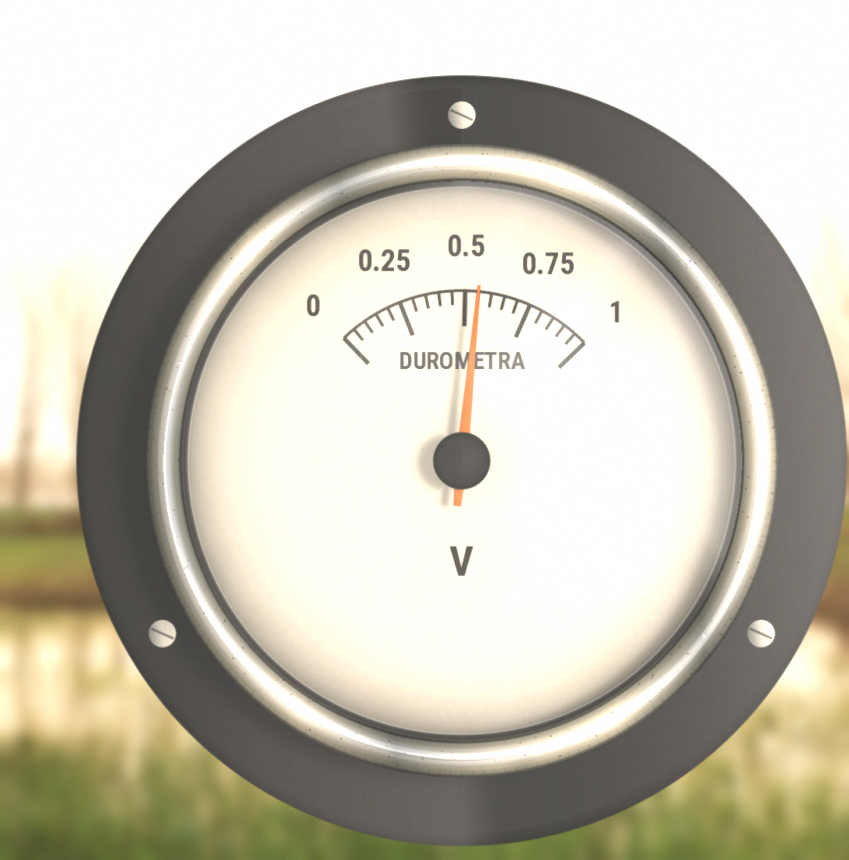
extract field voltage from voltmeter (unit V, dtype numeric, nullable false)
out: 0.55 V
